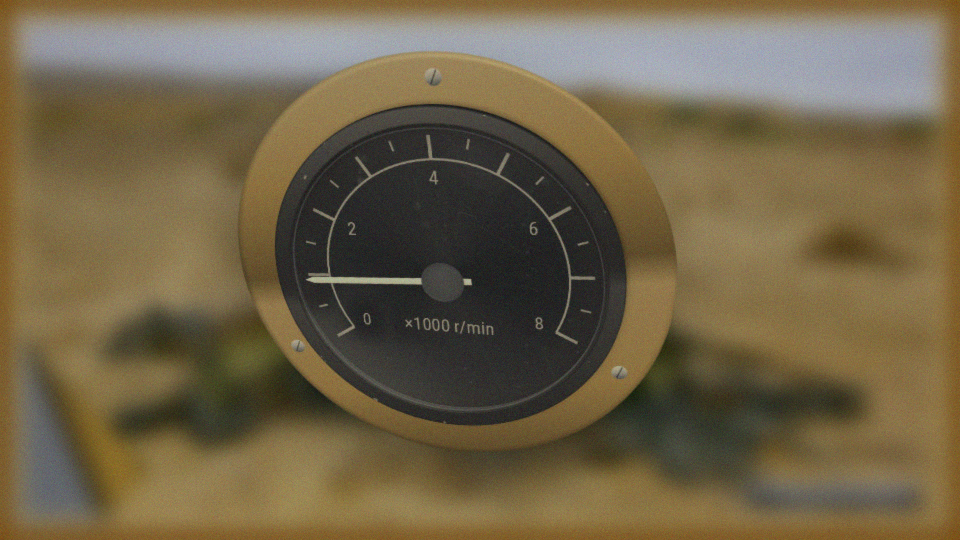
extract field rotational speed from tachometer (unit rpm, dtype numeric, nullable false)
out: 1000 rpm
